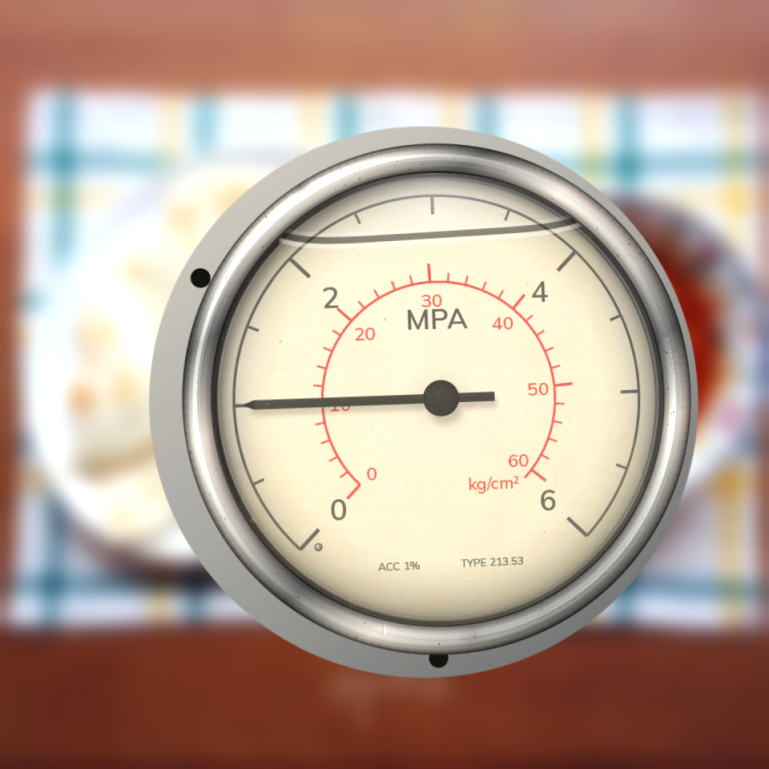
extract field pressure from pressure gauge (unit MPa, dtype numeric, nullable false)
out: 1 MPa
